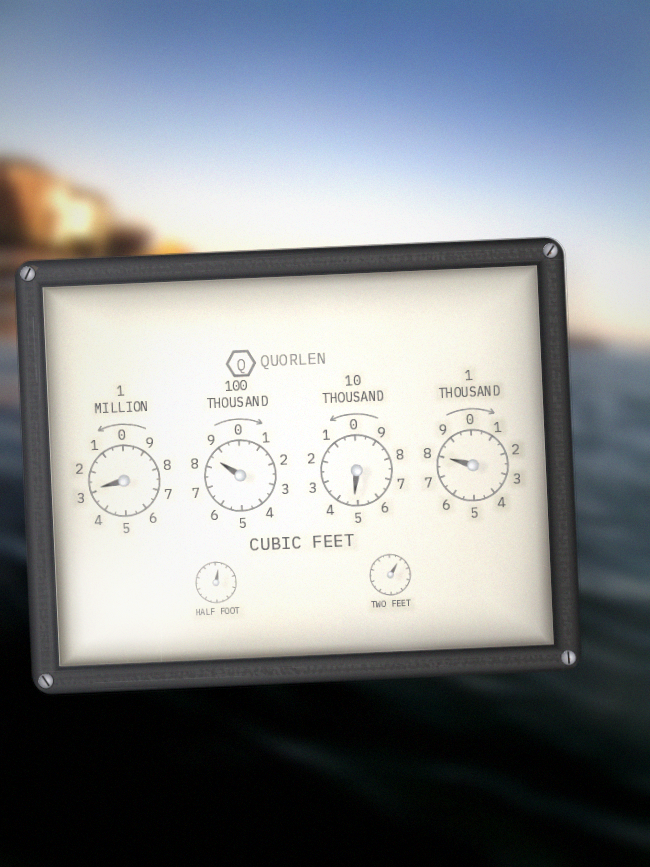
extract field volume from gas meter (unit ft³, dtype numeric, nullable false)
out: 284800 ft³
